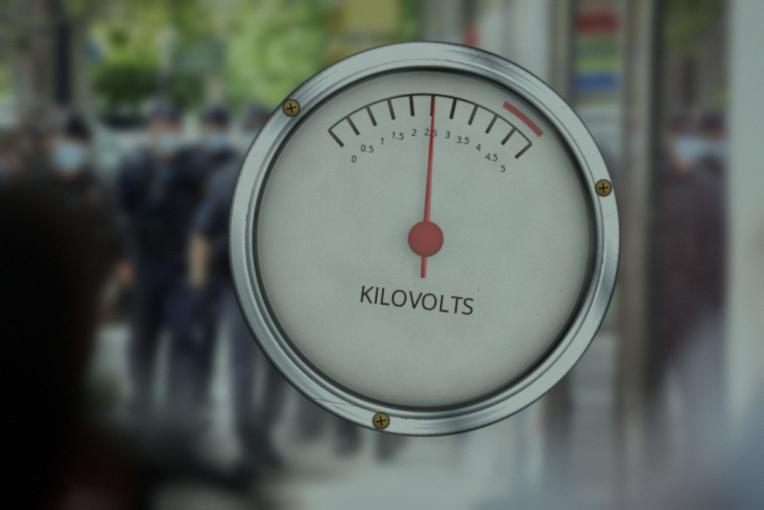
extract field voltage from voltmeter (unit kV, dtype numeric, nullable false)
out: 2.5 kV
